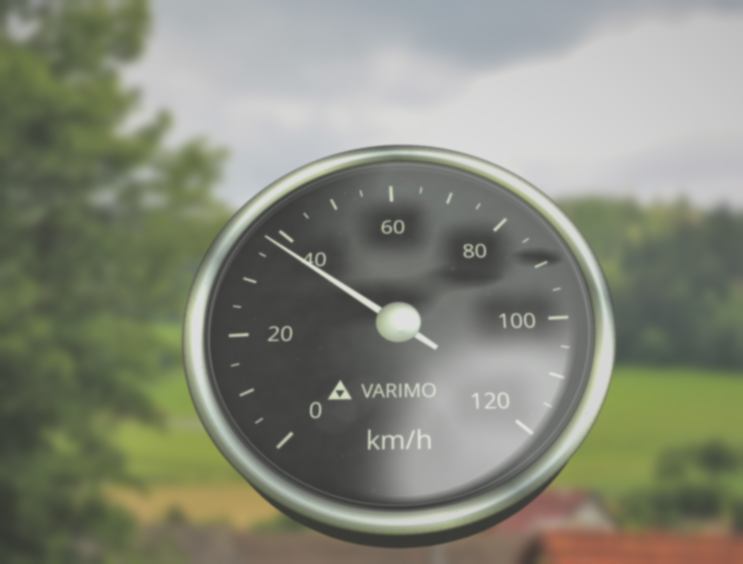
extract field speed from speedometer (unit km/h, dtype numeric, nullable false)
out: 37.5 km/h
